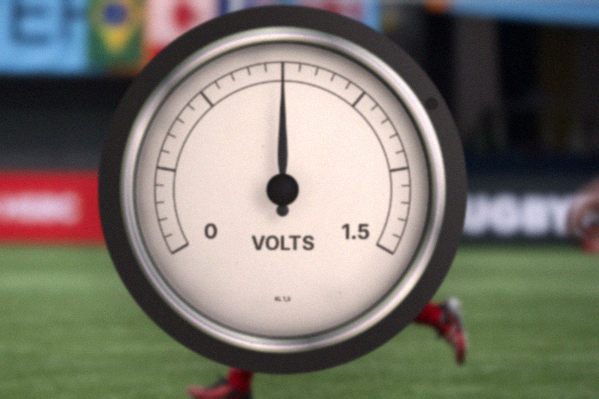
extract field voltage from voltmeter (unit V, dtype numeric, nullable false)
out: 0.75 V
